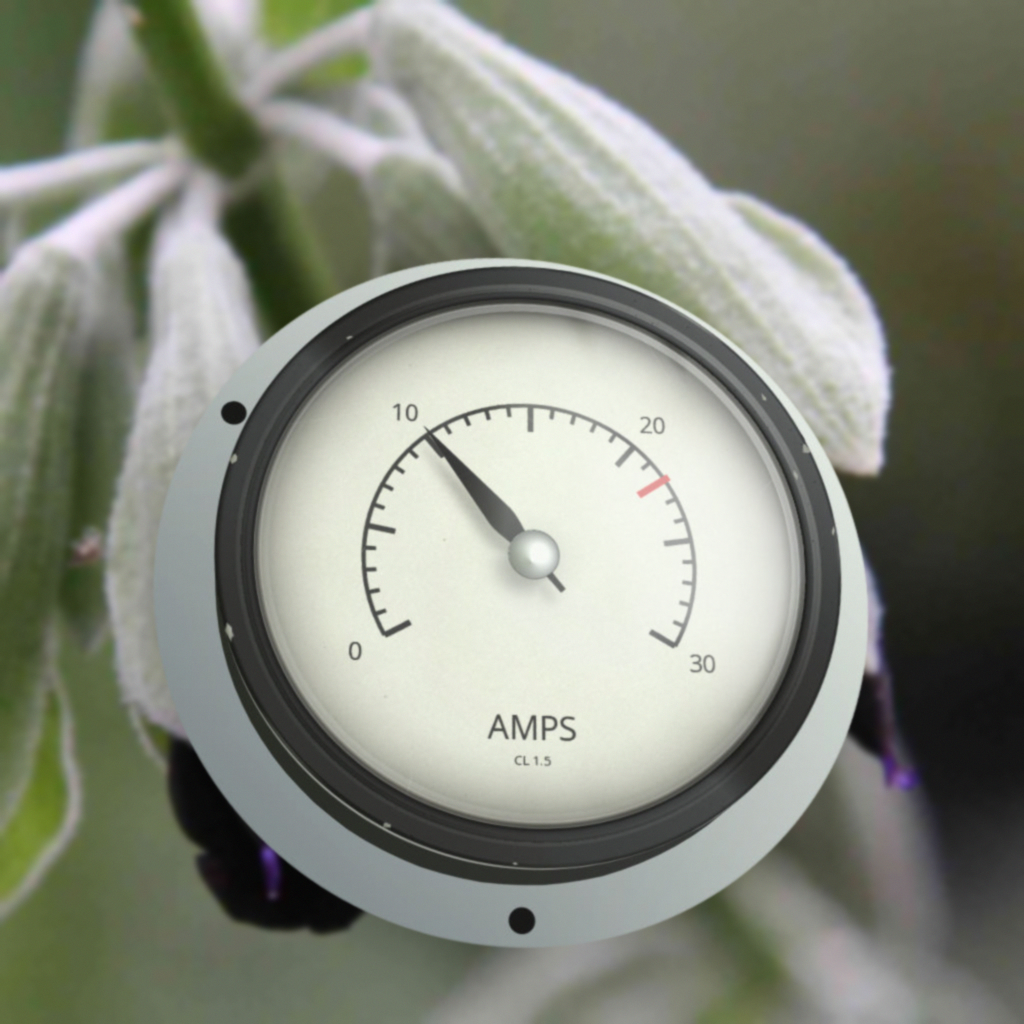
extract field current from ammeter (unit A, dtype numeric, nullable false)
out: 10 A
